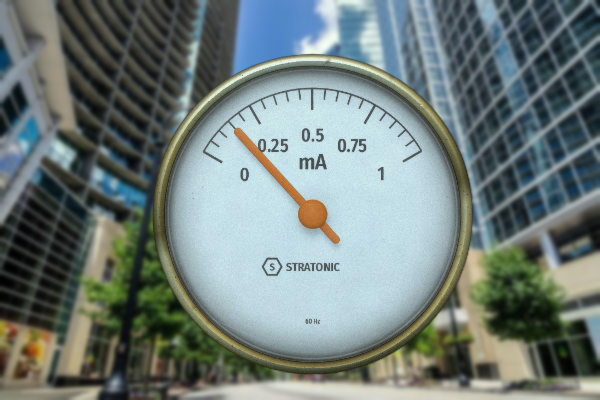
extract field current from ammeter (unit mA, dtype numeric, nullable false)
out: 0.15 mA
